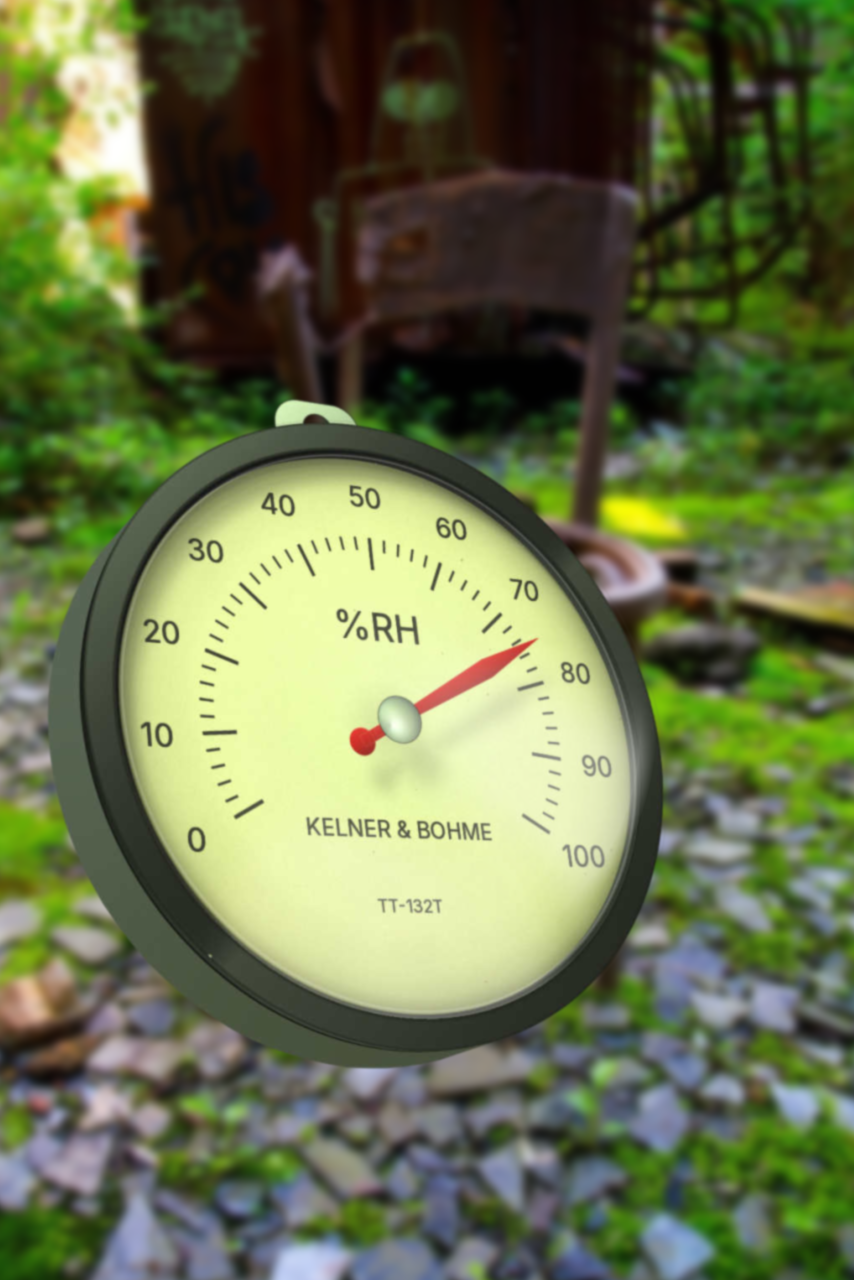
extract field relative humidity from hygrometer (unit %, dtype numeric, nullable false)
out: 75 %
